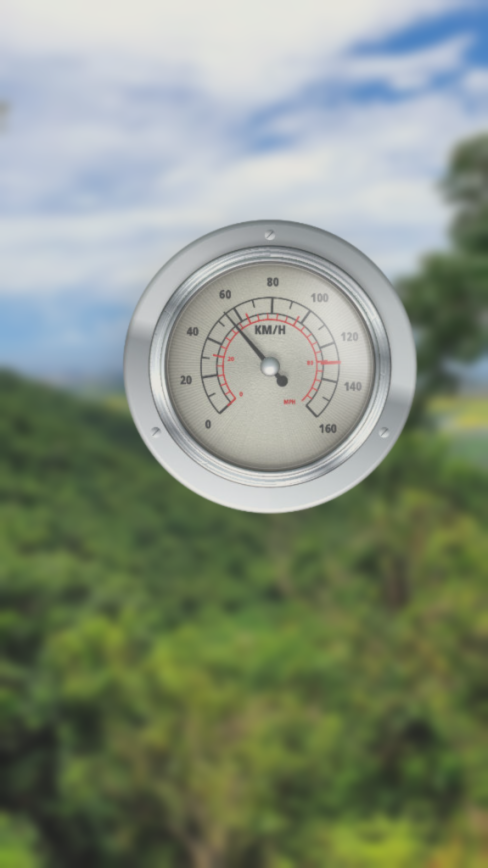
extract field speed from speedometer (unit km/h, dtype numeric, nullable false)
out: 55 km/h
